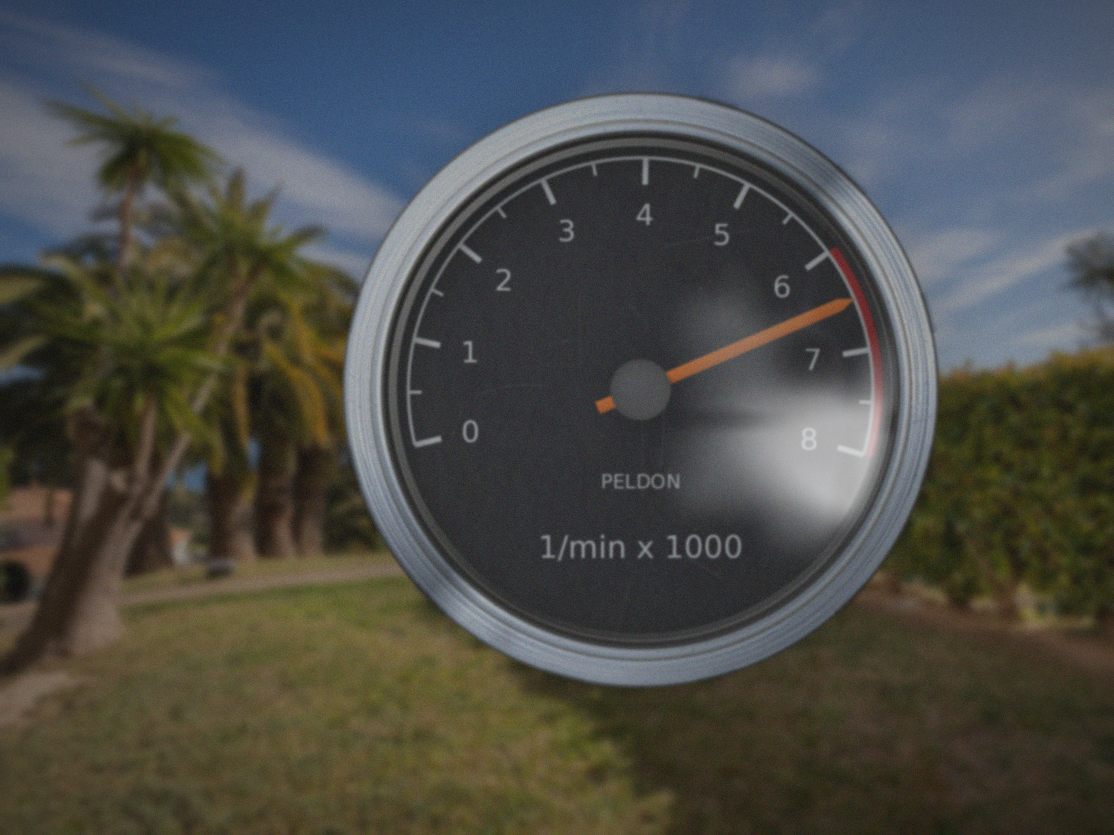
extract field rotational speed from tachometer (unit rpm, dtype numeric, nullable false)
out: 6500 rpm
